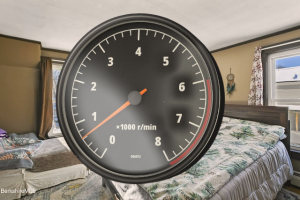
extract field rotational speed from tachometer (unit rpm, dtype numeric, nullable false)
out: 600 rpm
